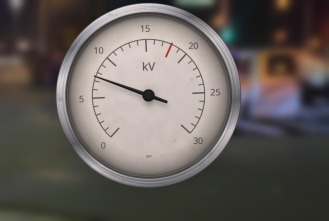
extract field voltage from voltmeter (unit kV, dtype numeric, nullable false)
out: 7.5 kV
